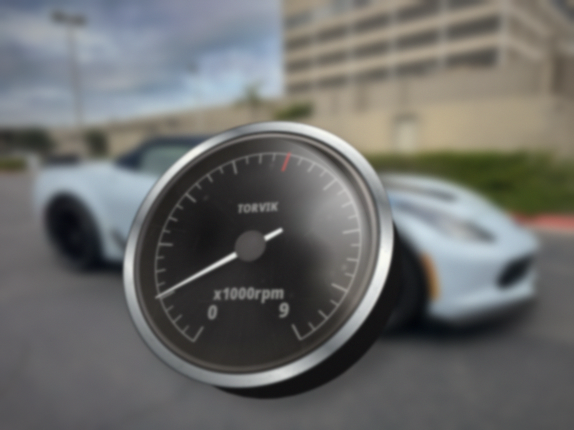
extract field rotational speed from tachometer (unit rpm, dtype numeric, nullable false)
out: 1000 rpm
